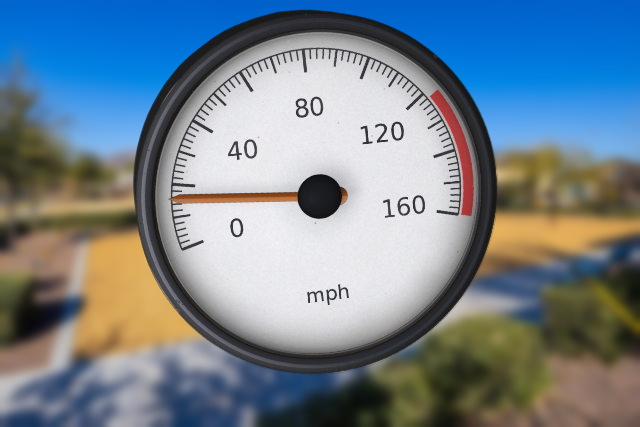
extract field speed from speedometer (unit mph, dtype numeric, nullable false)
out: 16 mph
